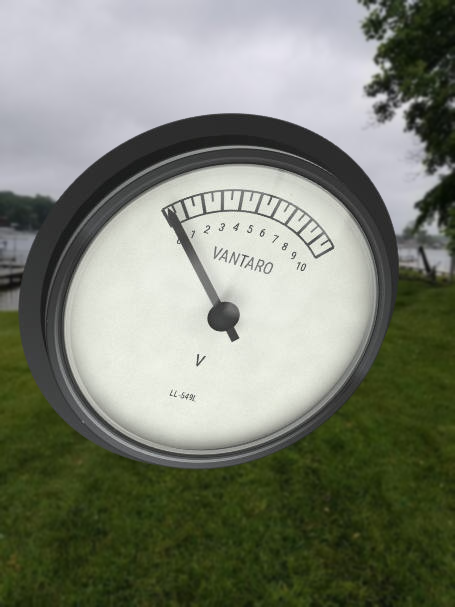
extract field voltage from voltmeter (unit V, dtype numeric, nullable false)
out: 0.25 V
